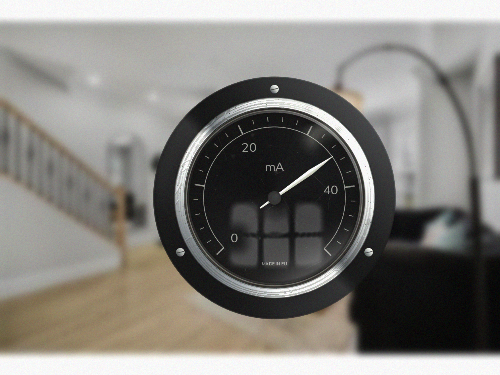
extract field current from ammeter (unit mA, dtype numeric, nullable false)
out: 35 mA
